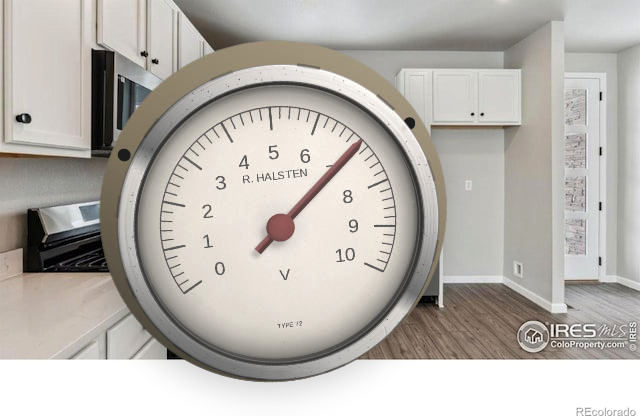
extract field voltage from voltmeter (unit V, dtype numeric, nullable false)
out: 7 V
